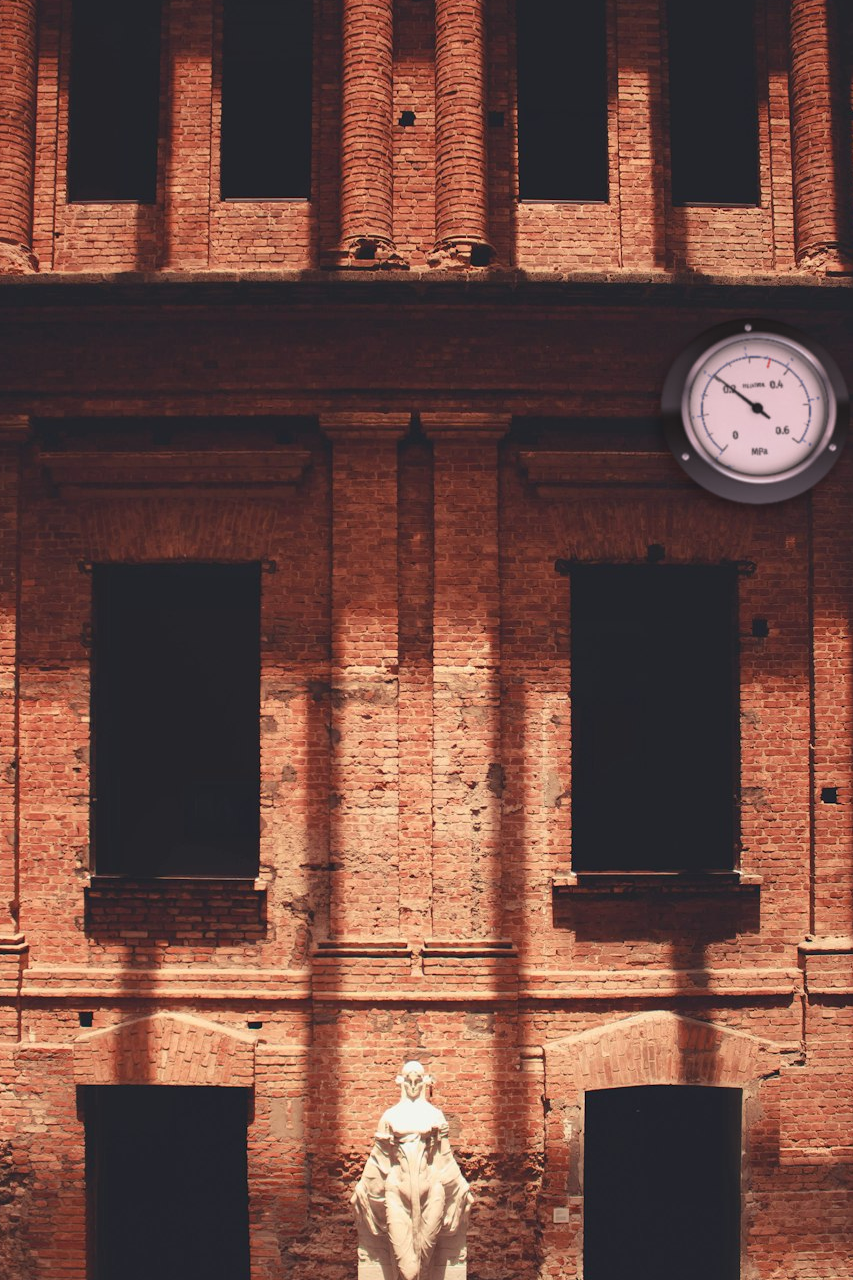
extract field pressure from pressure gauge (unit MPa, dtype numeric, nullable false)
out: 0.2 MPa
